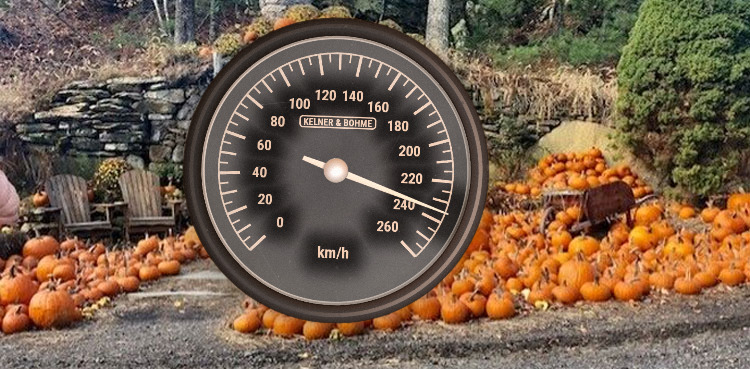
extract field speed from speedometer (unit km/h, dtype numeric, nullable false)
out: 235 km/h
